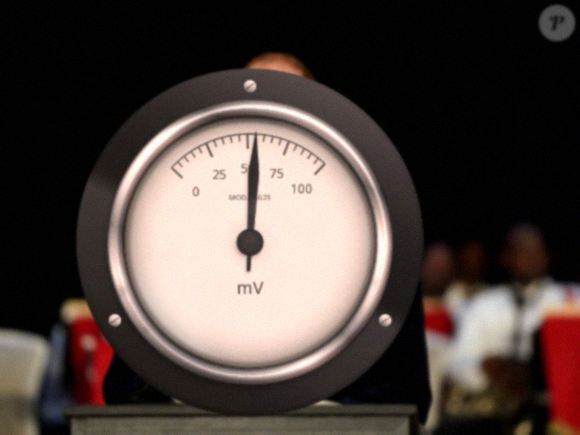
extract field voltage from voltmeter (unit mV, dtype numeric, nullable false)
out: 55 mV
